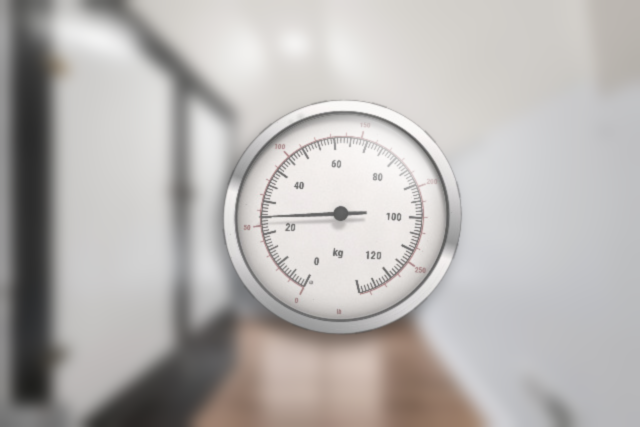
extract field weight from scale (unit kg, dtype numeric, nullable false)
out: 25 kg
